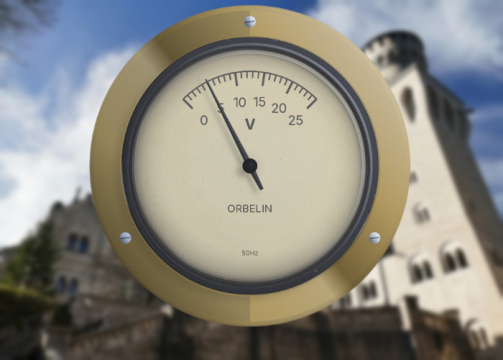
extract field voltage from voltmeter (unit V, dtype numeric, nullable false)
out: 5 V
